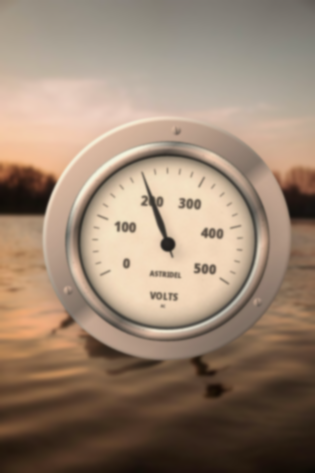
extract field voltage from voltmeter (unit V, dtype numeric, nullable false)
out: 200 V
